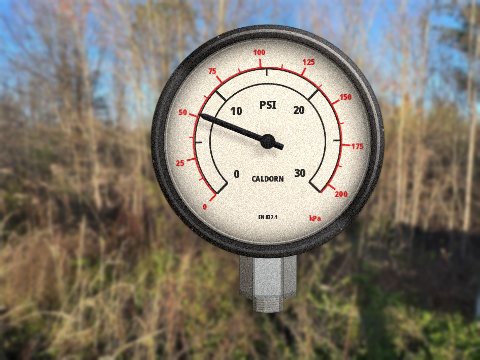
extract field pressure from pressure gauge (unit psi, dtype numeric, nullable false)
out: 7.5 psi
